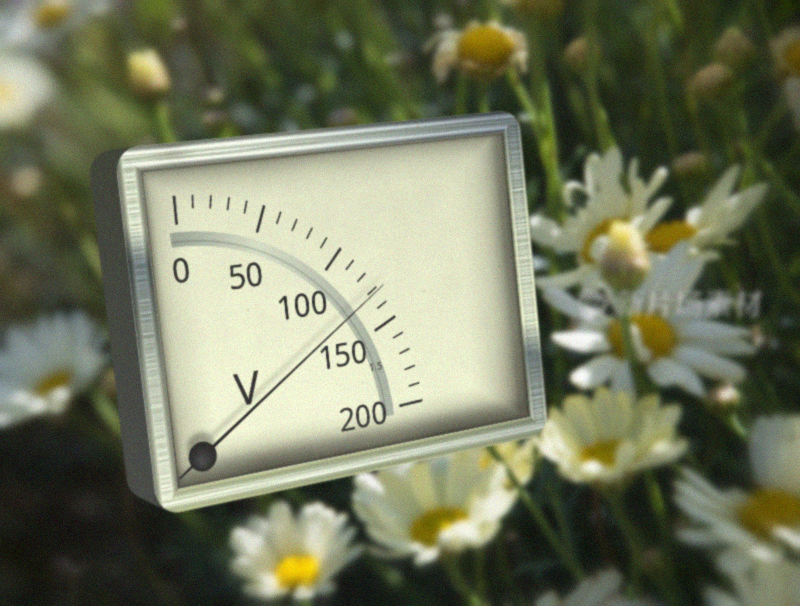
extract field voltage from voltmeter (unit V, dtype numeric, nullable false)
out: 130 V
